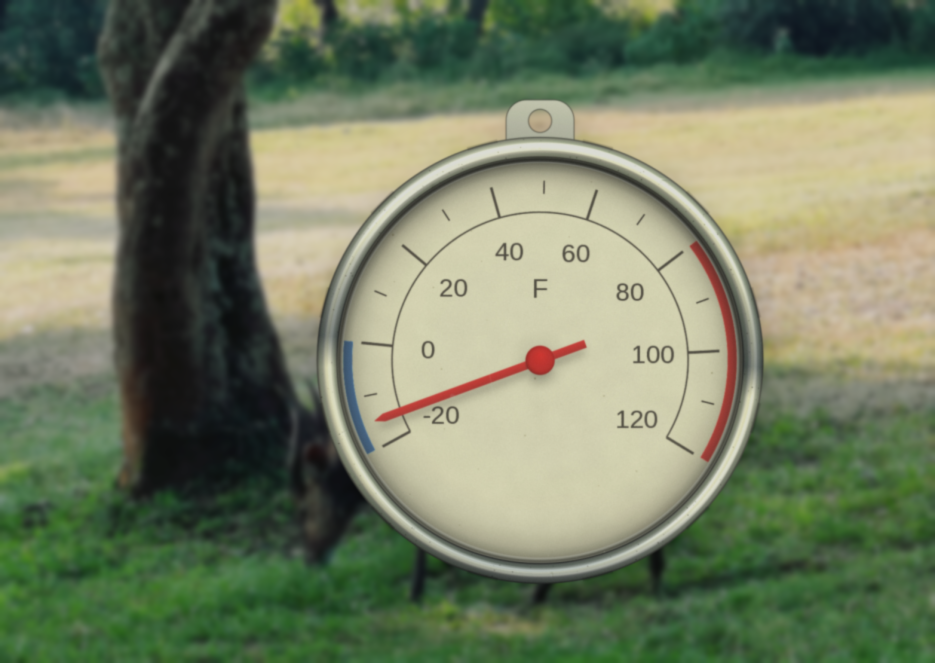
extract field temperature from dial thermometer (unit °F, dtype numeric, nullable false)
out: -15 °F
